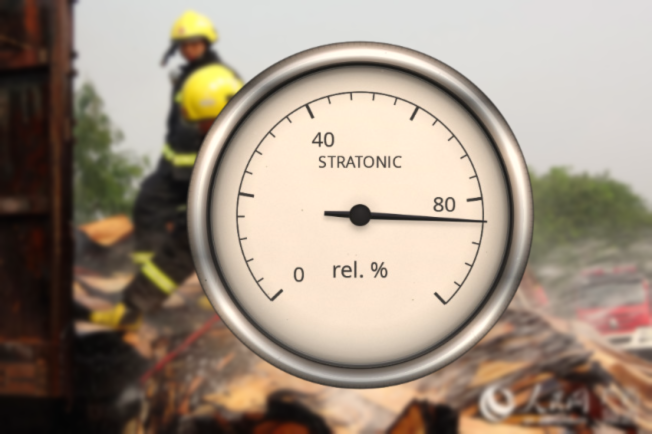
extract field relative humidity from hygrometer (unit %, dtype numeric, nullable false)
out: 84 %
